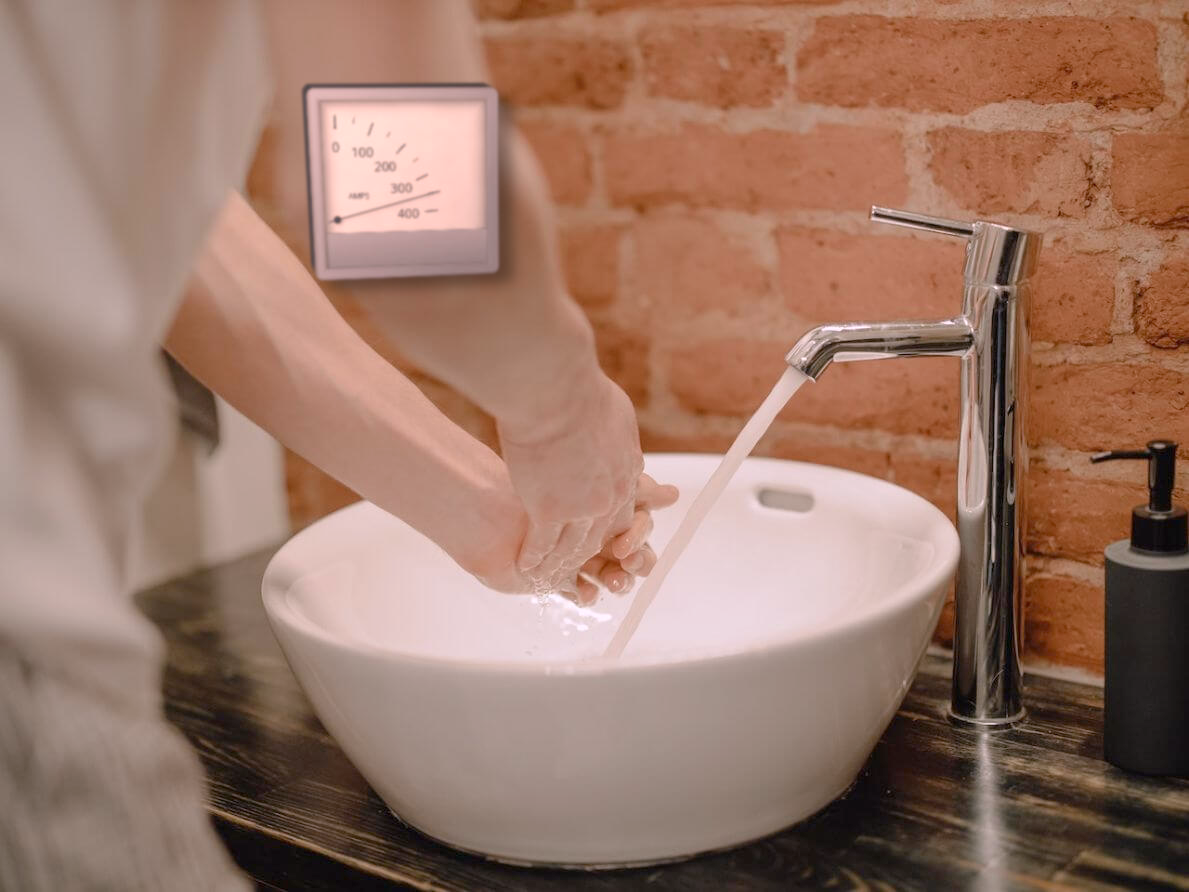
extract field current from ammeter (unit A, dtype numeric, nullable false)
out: 350 A
